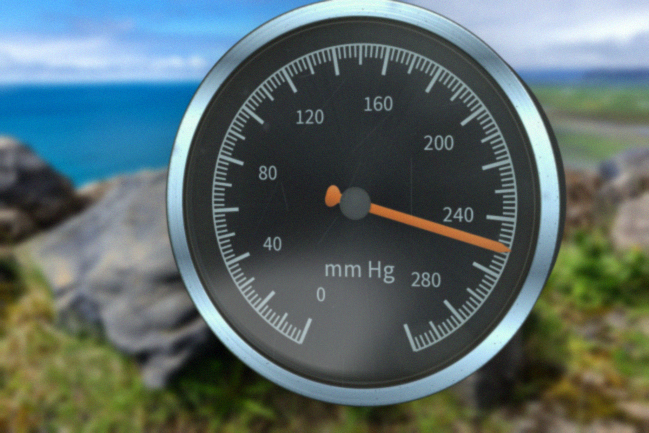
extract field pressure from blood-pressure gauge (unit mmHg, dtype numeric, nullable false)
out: 250 mmHg
